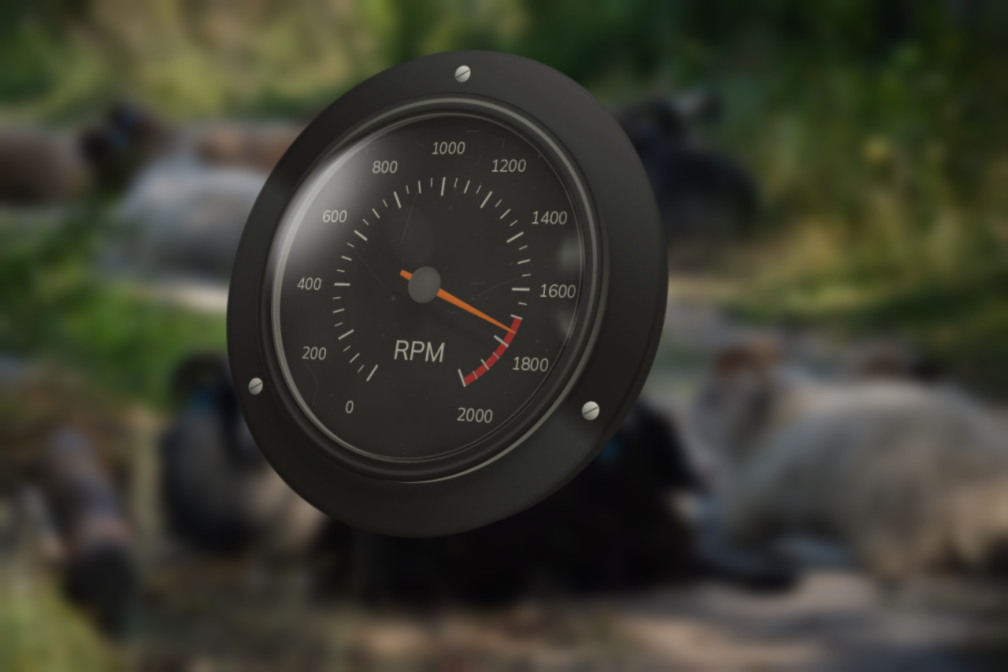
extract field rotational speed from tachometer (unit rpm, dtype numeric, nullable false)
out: 1750 rpm
